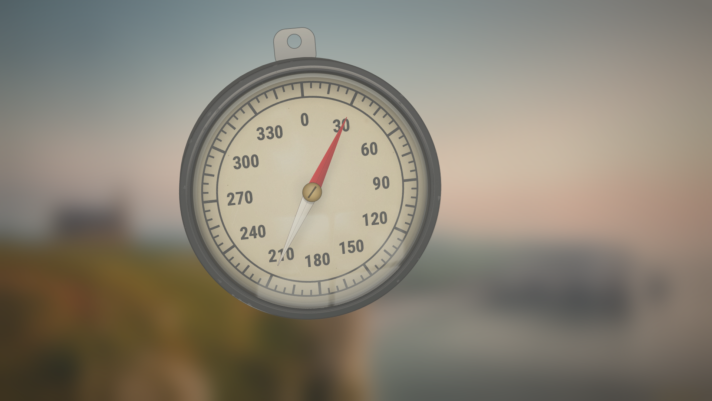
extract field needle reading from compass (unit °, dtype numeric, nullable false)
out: 30 °
